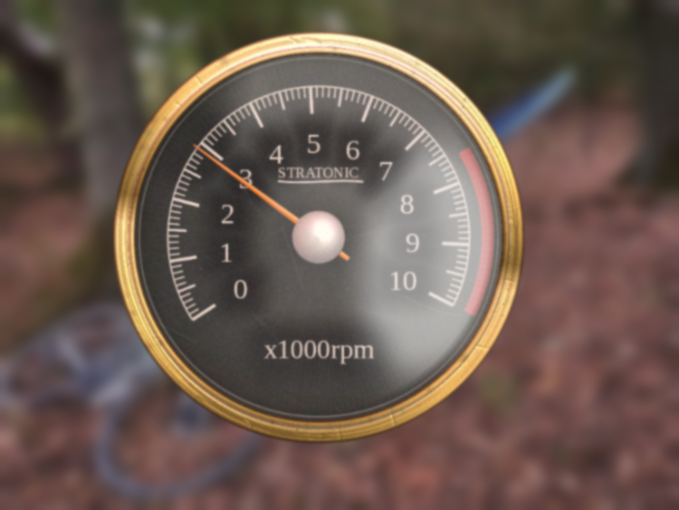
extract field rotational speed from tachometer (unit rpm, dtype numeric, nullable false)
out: 2900 rpm
